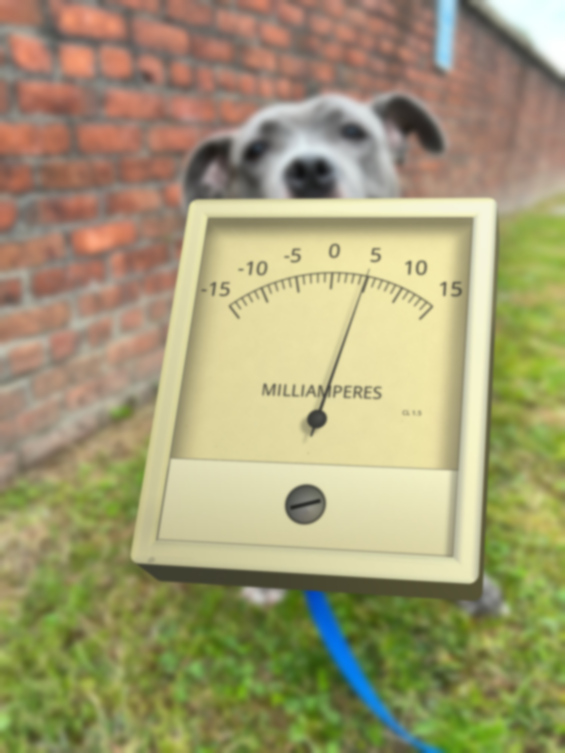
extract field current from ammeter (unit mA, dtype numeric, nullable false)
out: 5 mA
